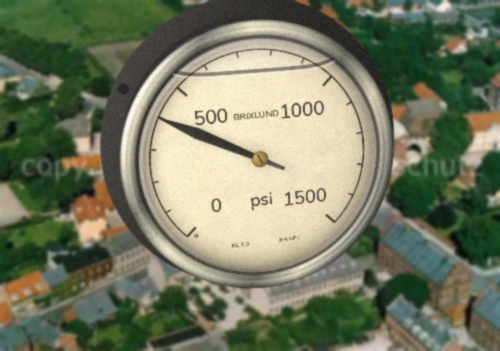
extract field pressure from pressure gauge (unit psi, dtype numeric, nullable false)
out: 400 psi
